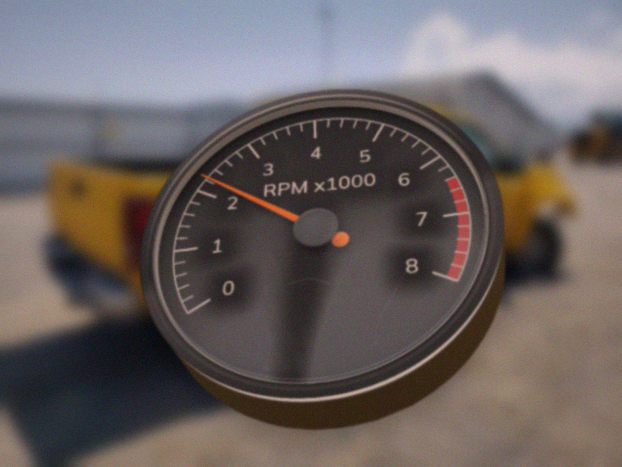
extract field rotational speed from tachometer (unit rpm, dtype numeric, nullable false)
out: 2200 rpm
